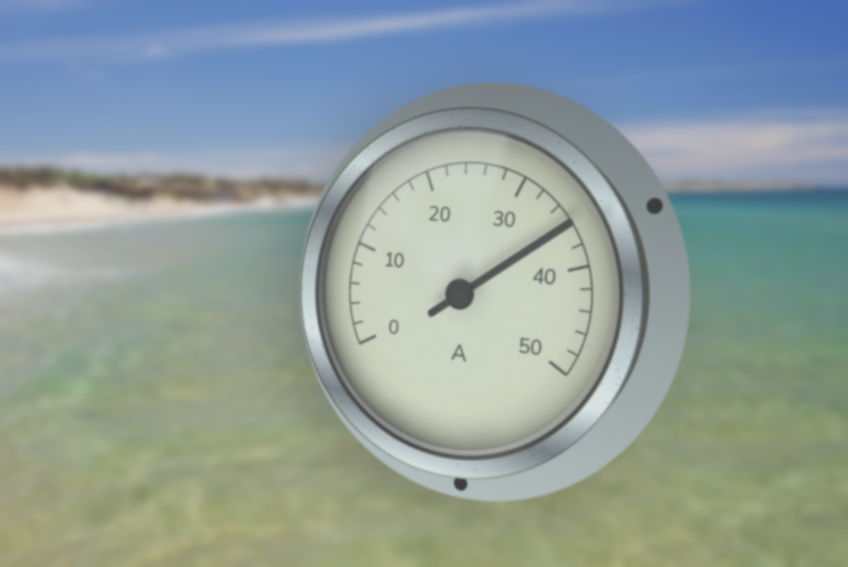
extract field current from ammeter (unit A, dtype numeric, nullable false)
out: 36 A
